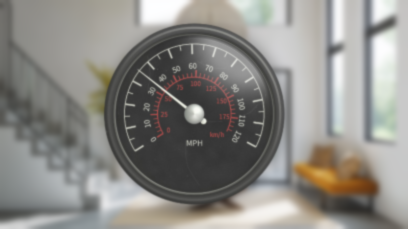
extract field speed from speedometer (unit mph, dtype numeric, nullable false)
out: 35 mph
